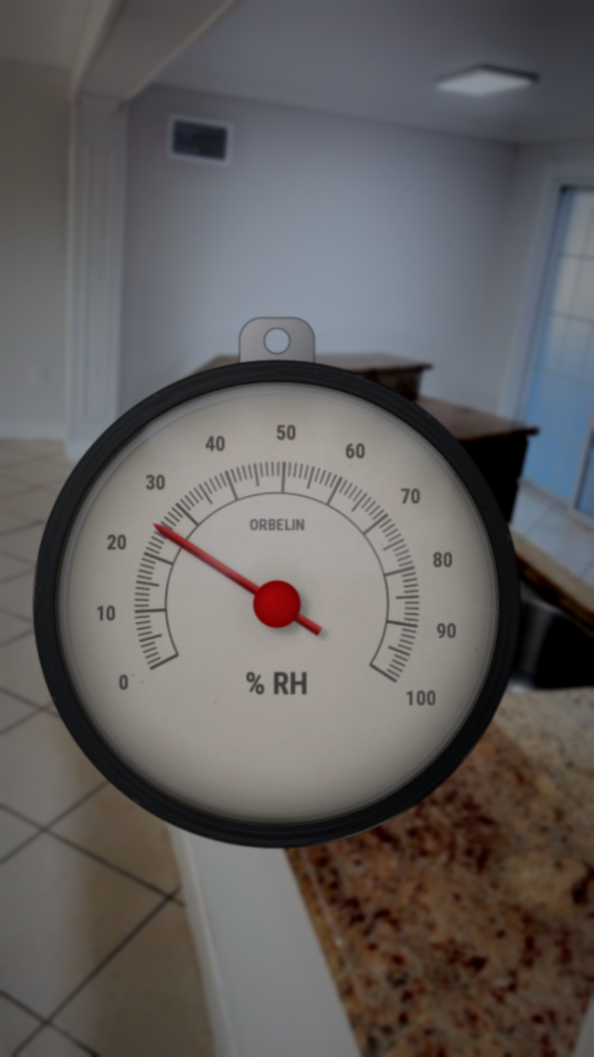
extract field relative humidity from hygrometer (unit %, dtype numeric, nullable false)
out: 25 %
